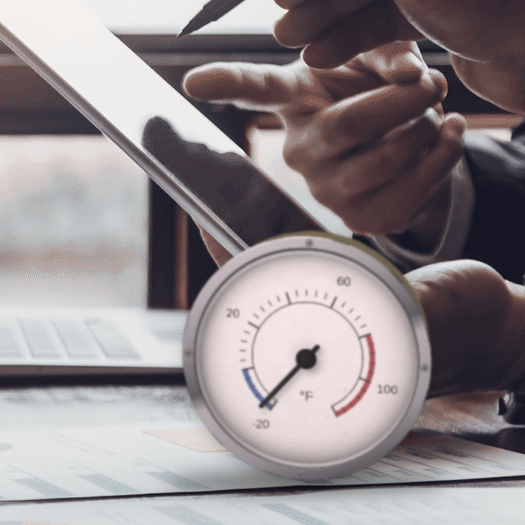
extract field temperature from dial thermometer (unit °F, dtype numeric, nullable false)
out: -16 °F
